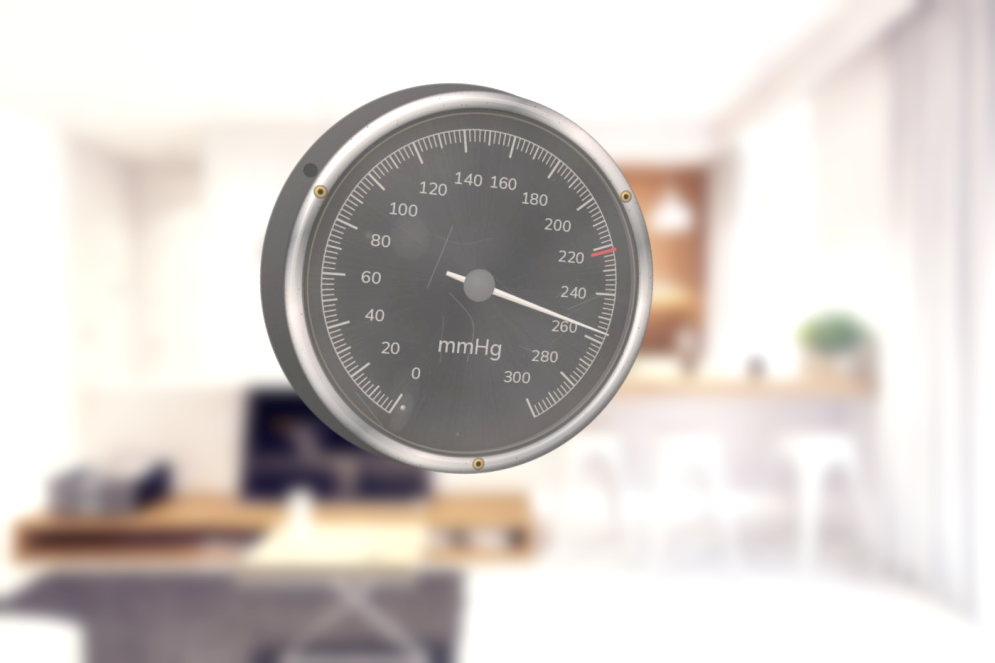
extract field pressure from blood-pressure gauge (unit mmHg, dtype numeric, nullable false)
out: 256 mmHg
